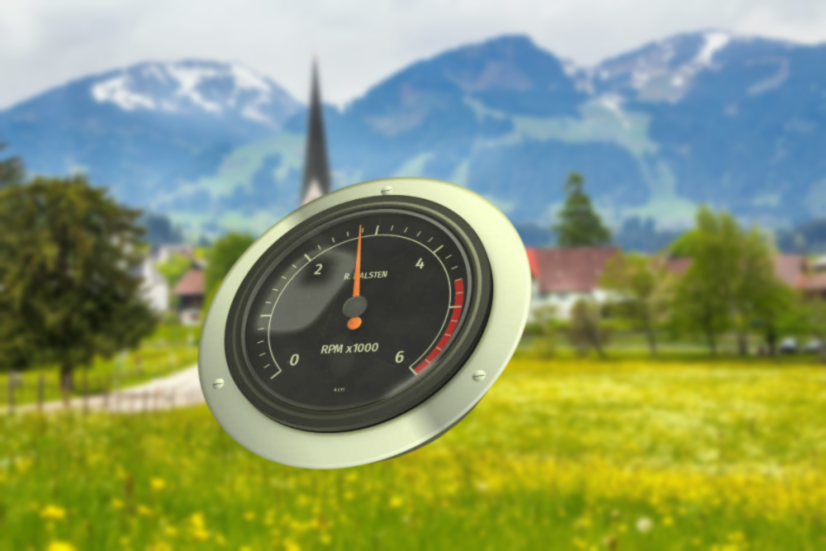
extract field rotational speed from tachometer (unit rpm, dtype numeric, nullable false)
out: 2800 rpm
